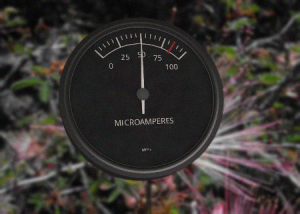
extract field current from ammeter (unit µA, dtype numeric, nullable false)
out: 50 µA
